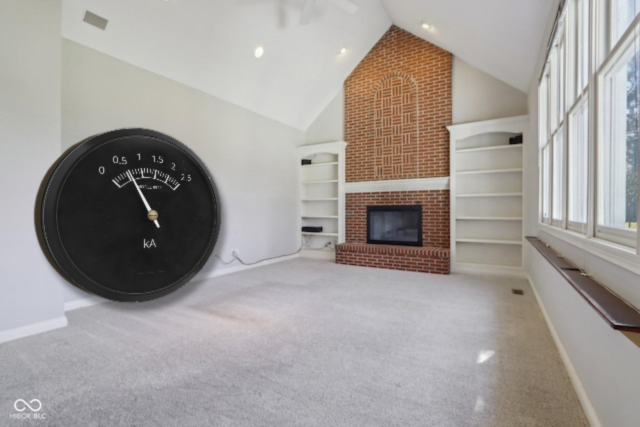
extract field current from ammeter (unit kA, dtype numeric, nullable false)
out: 0.5 kA
